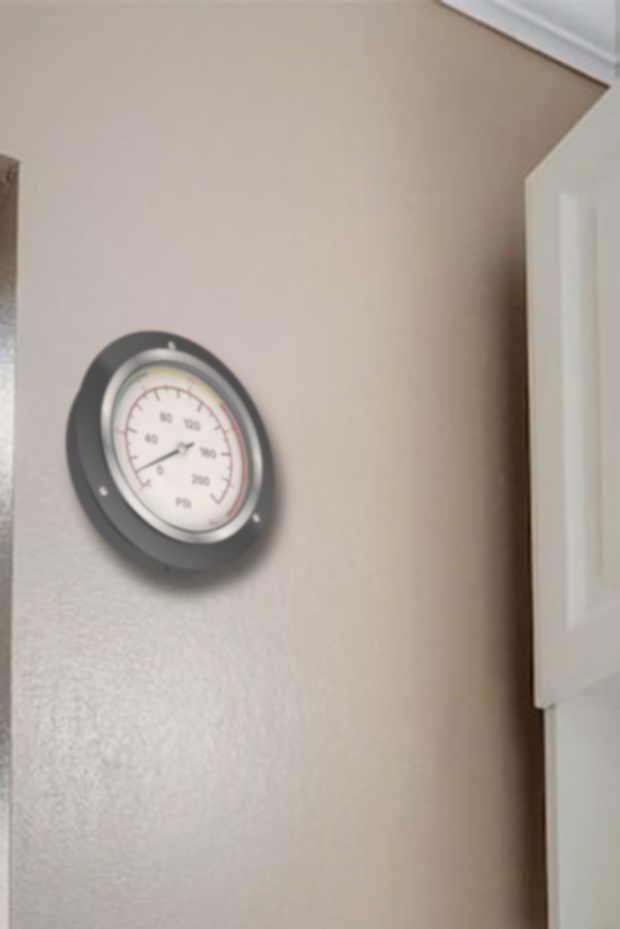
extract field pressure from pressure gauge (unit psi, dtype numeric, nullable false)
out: 10 psi
